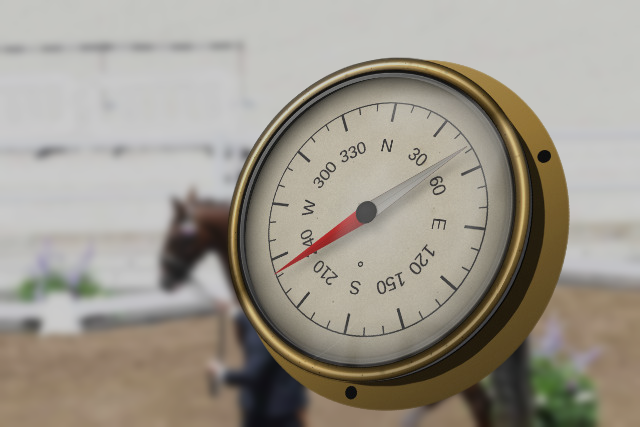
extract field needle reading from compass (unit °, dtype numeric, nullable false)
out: 230 °
